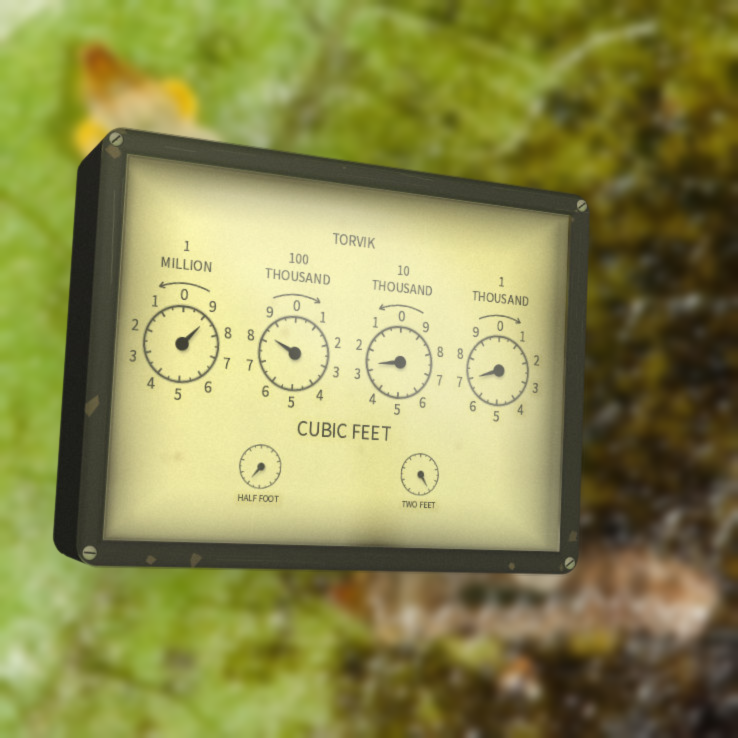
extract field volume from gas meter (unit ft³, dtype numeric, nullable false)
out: 882700 ft³
